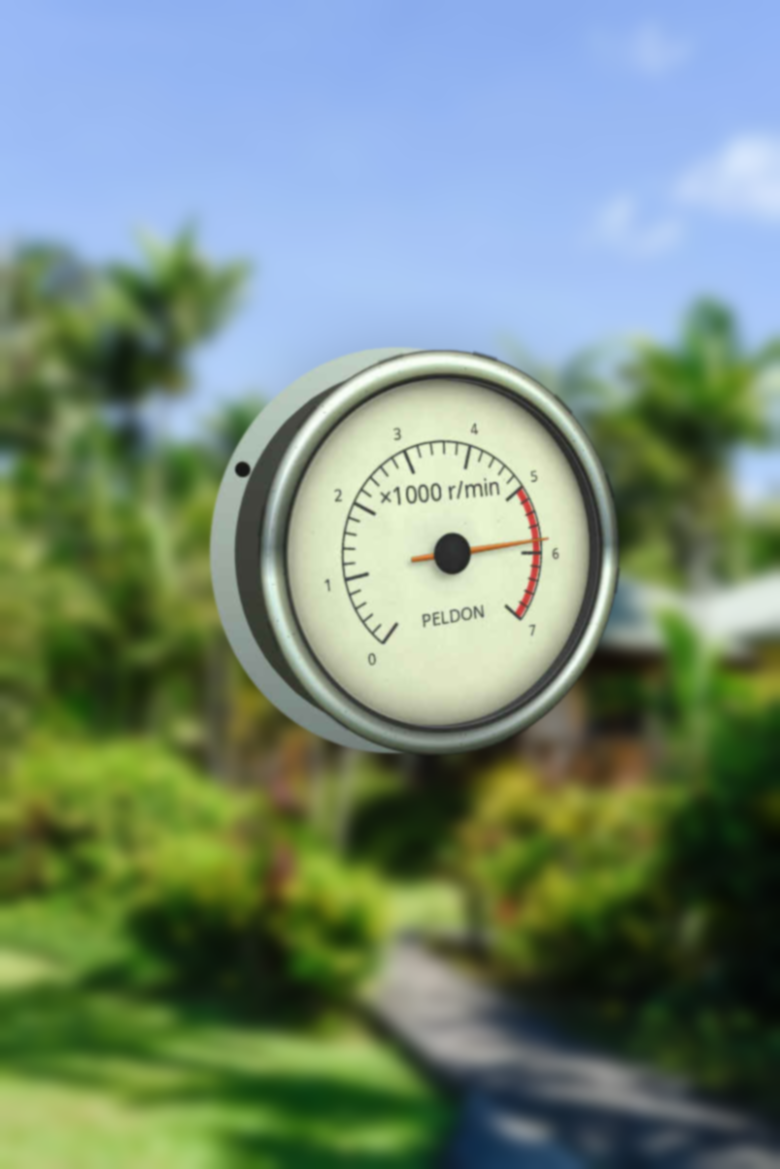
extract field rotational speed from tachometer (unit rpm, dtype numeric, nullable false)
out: 5800 rpm
